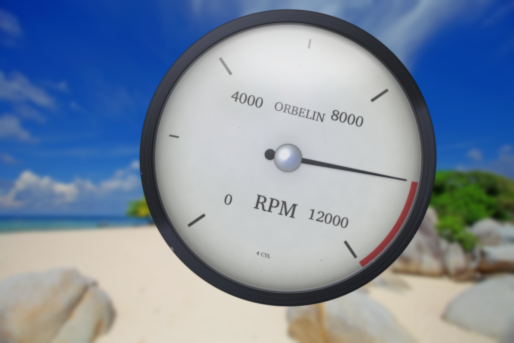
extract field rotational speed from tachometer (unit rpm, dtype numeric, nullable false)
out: 10000 rpm
